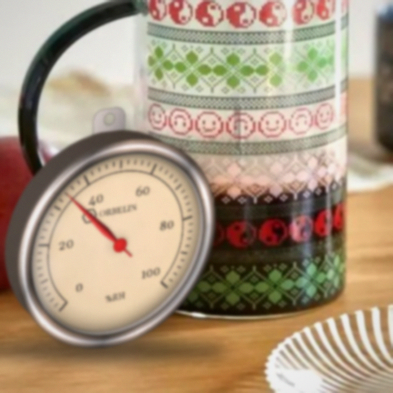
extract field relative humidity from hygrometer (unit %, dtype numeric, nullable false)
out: 34 %
